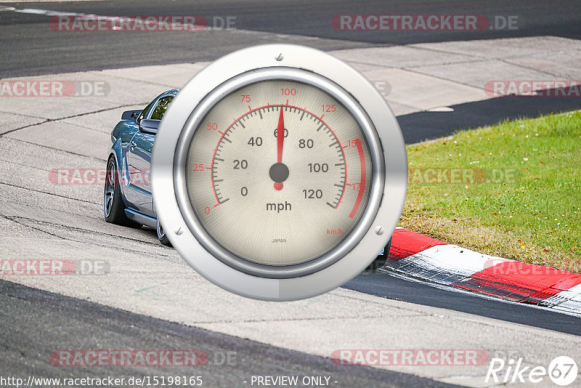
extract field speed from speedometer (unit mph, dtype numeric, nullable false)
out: 60 mph
